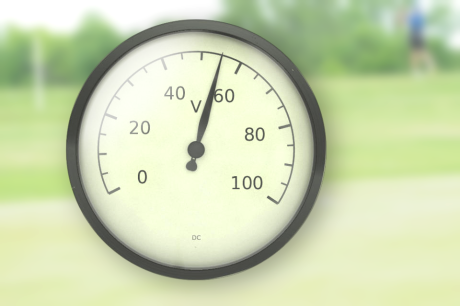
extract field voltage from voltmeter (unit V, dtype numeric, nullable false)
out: 55 V
